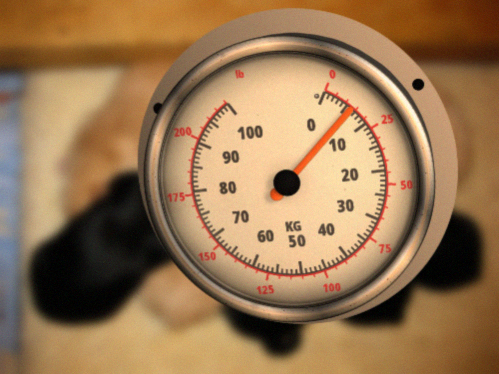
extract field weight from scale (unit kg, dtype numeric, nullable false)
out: 6 kg
